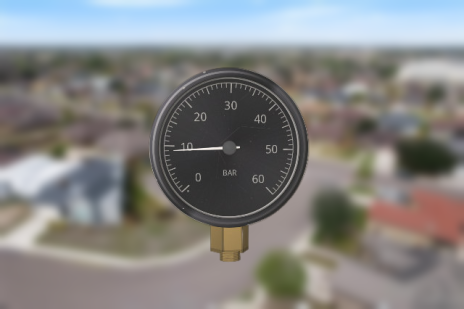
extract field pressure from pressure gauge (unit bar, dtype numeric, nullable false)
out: 9 bar
